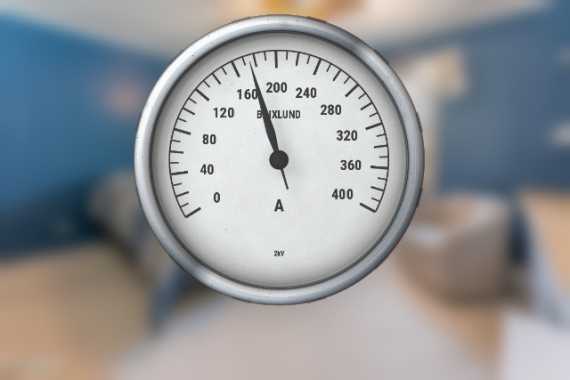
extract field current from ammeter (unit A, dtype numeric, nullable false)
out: 175 A
